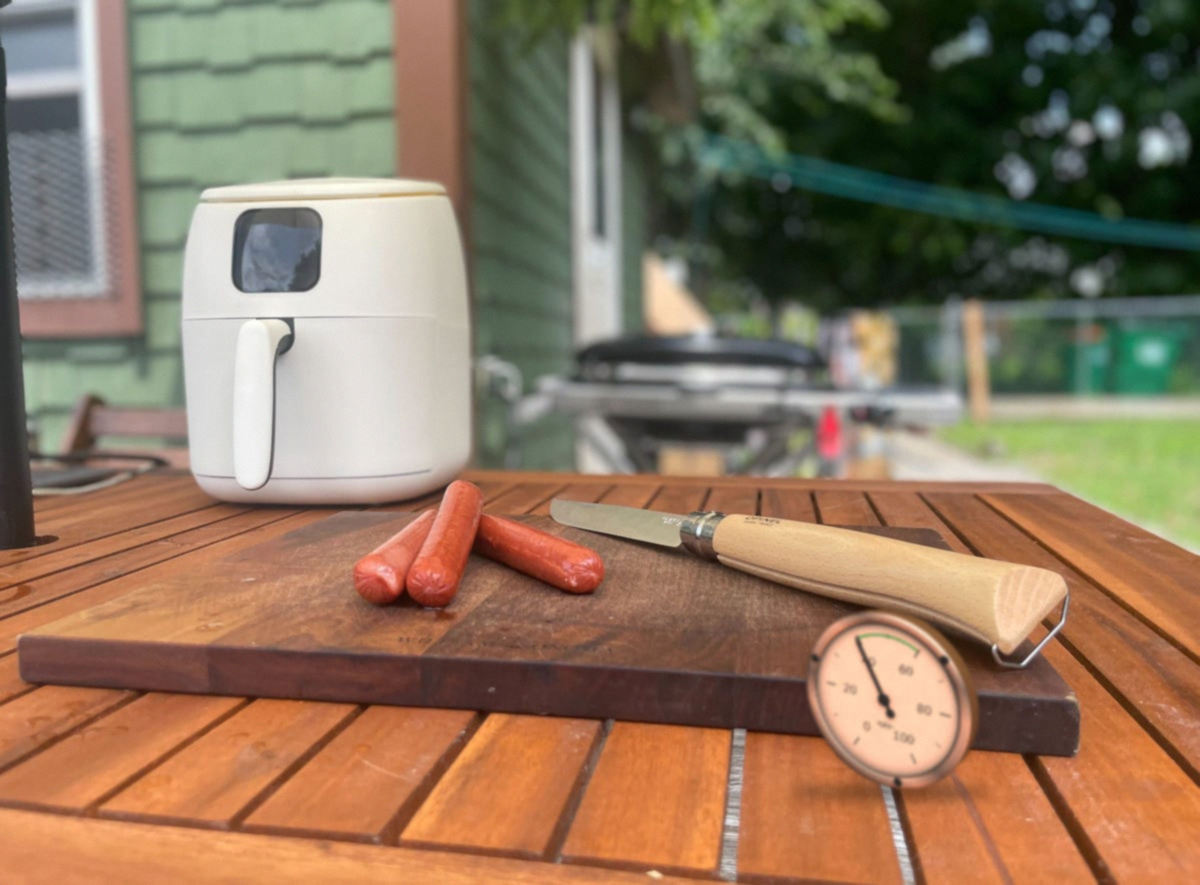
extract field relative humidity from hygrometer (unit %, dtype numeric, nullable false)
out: 40 %
